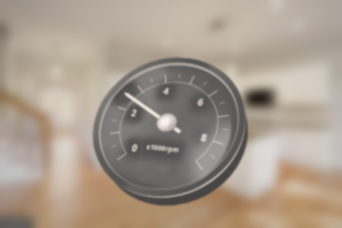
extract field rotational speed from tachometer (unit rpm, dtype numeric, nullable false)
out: 2500 rpm
